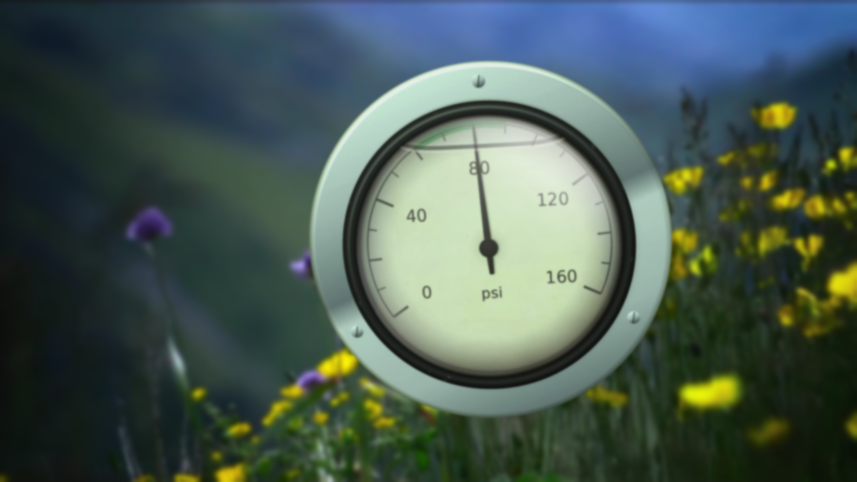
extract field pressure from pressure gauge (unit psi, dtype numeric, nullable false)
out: 80 psi
